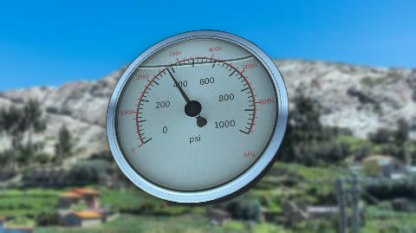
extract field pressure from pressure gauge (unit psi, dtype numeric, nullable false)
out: 380 psi
